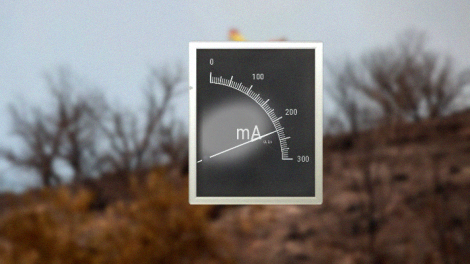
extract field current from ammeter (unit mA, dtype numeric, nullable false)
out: 225 mA
